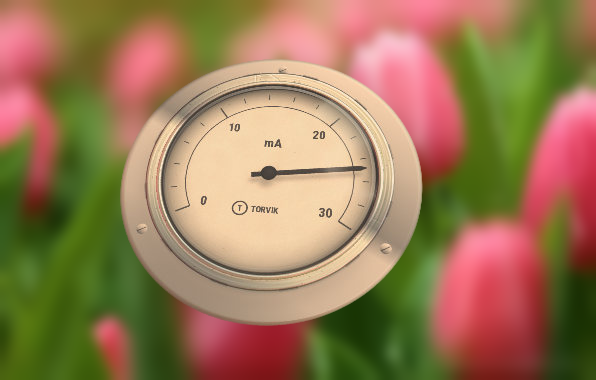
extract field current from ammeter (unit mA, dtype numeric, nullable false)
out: 25 mA
